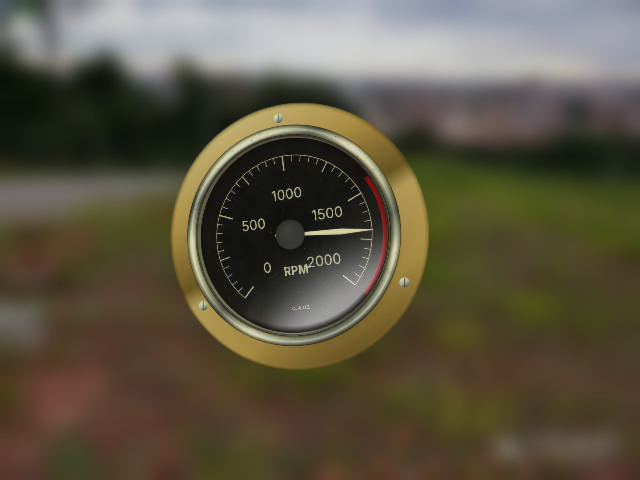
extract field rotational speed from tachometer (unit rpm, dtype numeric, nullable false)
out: 1700 rpm
